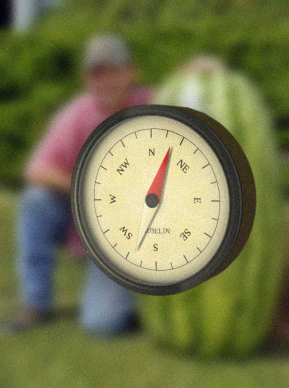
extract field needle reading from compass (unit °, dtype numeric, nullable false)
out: 22.5 °
